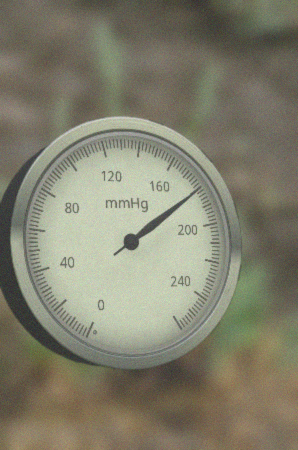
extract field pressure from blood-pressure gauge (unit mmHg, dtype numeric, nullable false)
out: 180 mmHg
